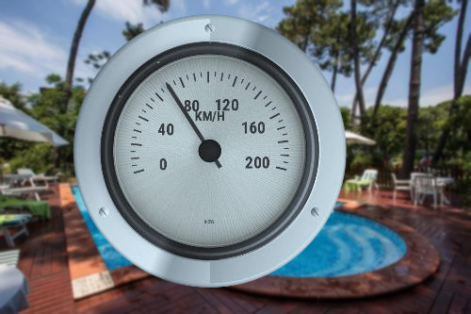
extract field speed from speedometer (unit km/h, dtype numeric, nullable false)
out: 70 km/h
